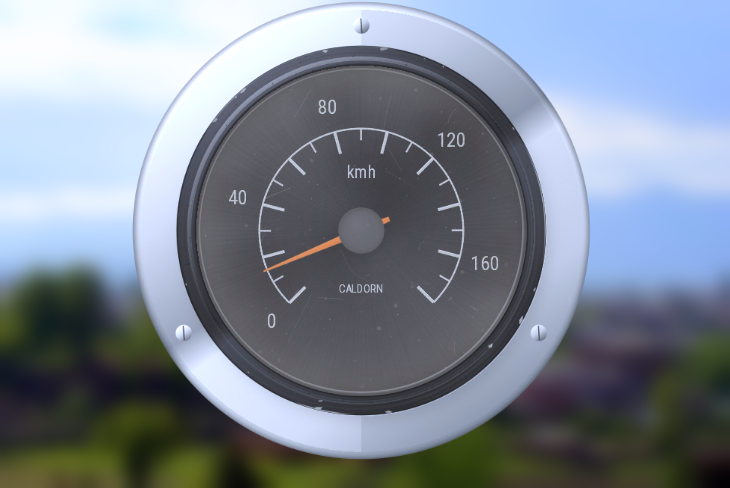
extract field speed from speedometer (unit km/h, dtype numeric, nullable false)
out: 15 km/h
